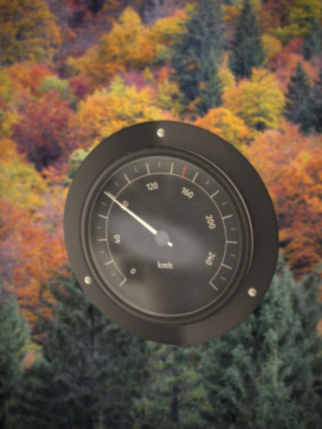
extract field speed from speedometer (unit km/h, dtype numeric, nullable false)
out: 80 km/h
